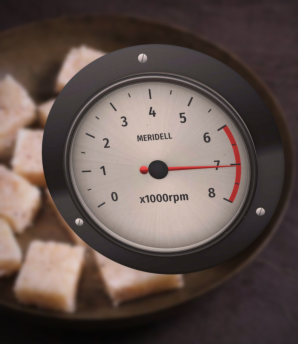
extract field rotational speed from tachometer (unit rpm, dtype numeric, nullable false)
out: 7000 rpm
